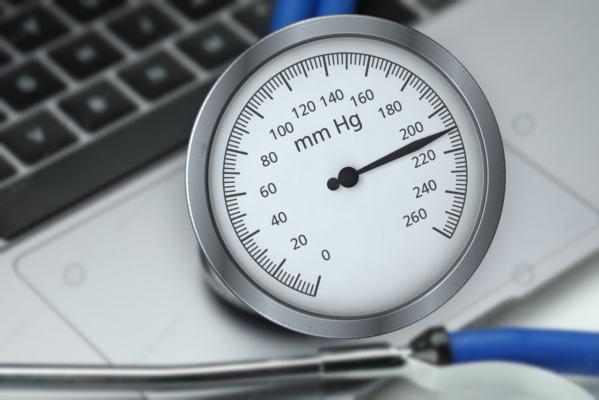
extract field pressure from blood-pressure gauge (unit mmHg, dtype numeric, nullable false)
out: 210 mmHg
